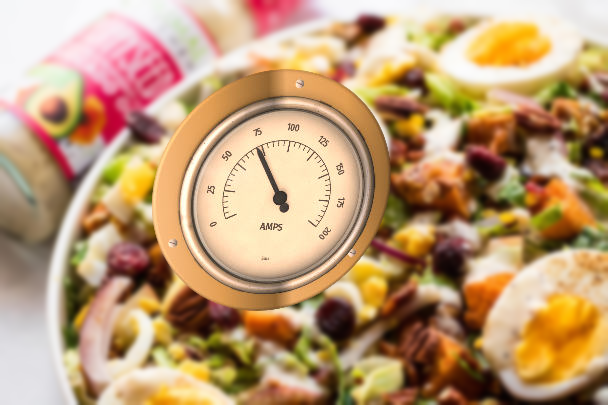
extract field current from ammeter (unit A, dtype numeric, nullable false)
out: 70 A
